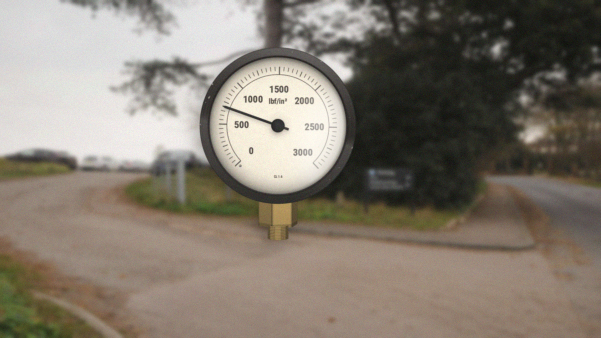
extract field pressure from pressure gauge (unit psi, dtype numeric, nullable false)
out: 700 psi
